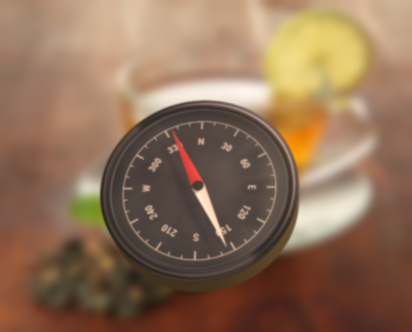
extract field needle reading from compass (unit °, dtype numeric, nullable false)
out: 335 °
